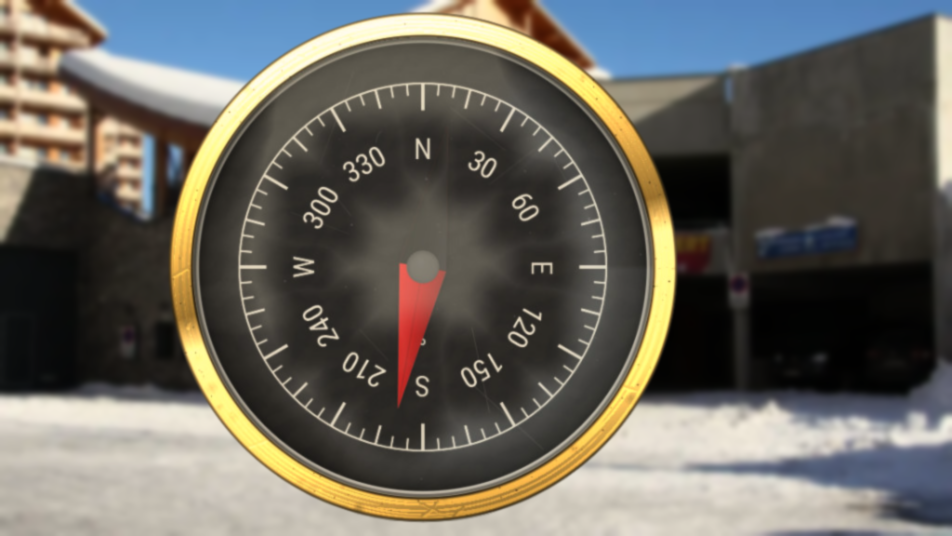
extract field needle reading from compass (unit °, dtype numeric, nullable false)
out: 190 °
